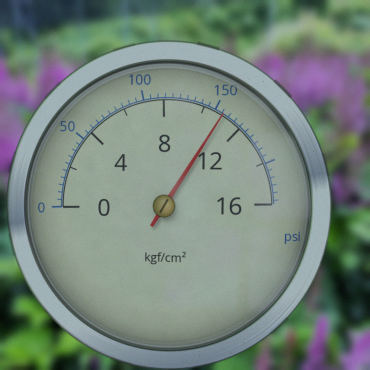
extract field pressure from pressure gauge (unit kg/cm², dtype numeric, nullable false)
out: 11 kg/cm²
